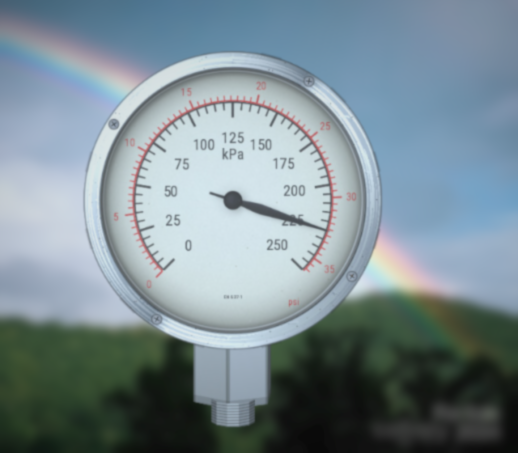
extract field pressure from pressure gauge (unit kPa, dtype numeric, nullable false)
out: 225 kPa
